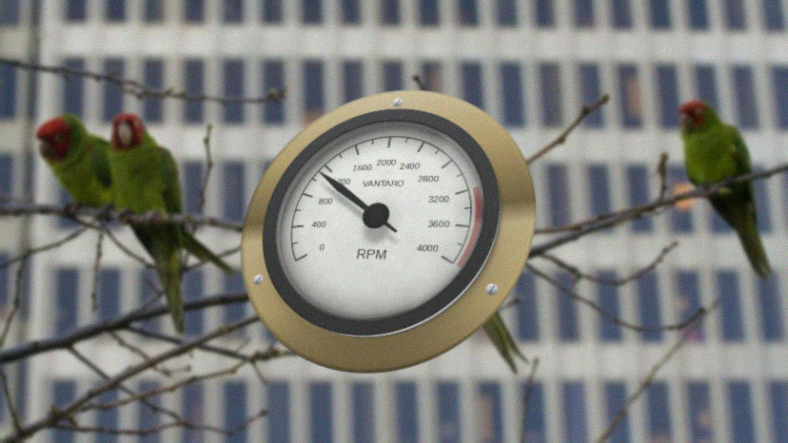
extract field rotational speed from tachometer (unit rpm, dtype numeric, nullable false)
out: 1100 rpm
